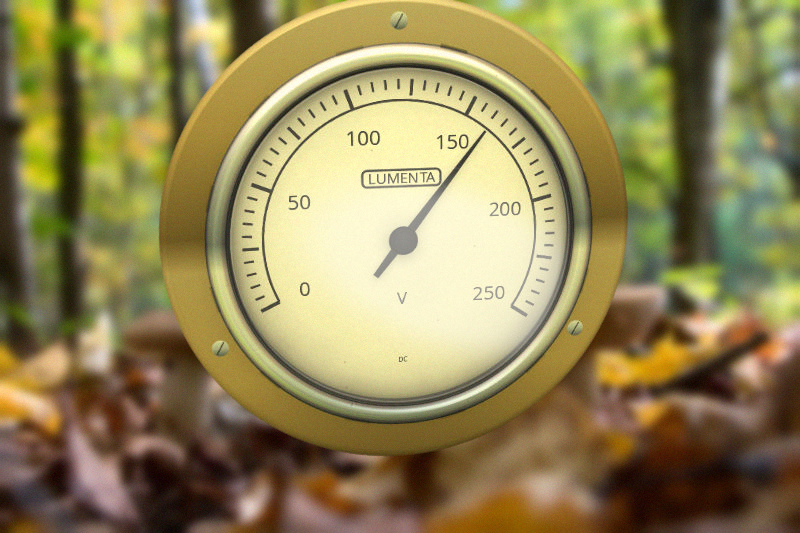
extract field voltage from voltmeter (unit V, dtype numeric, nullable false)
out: 160 V
